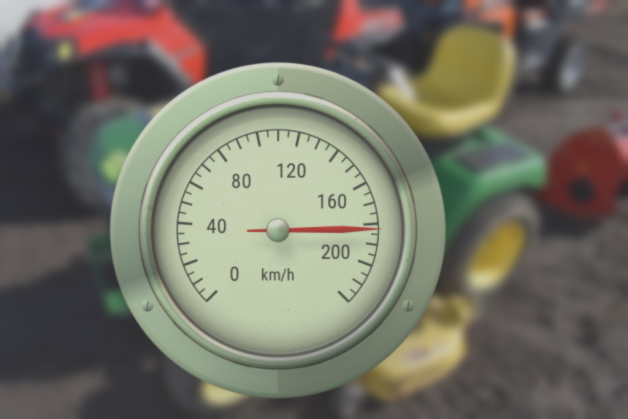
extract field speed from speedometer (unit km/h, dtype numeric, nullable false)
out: 182.5 km/h
